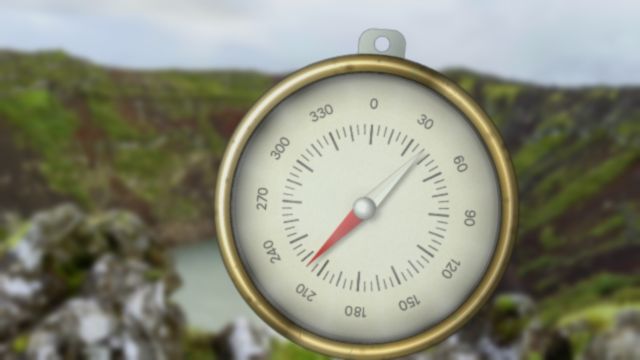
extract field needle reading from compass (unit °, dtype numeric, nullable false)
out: 220 °
